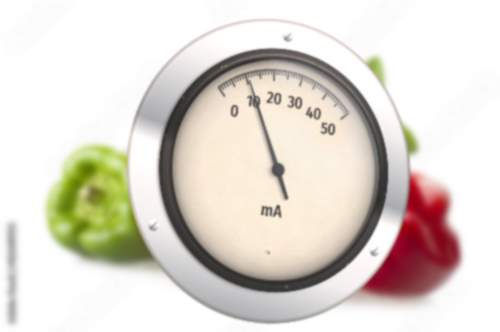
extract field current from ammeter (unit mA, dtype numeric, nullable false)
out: 10 mA
